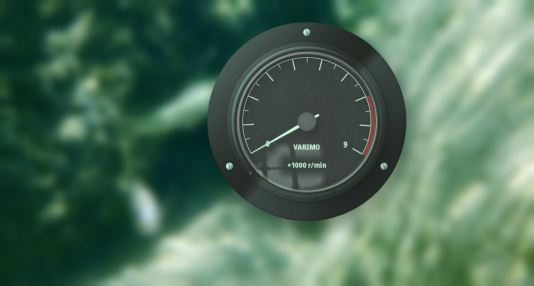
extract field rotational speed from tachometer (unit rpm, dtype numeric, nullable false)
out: 0 rpm
